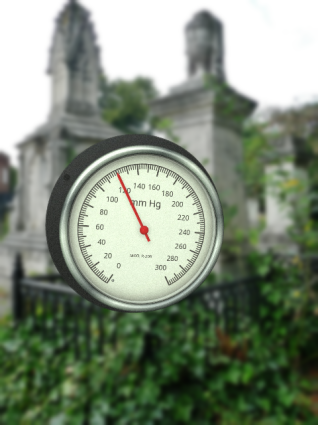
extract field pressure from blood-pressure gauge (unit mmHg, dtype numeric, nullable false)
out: 120 mmHg
